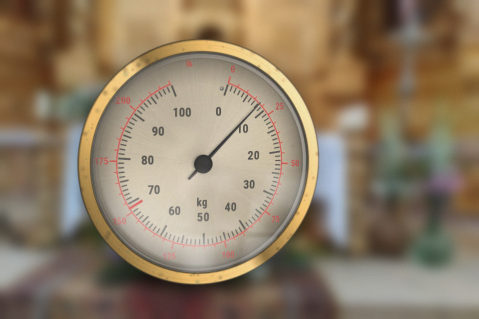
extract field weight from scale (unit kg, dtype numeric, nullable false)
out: 8 kg
